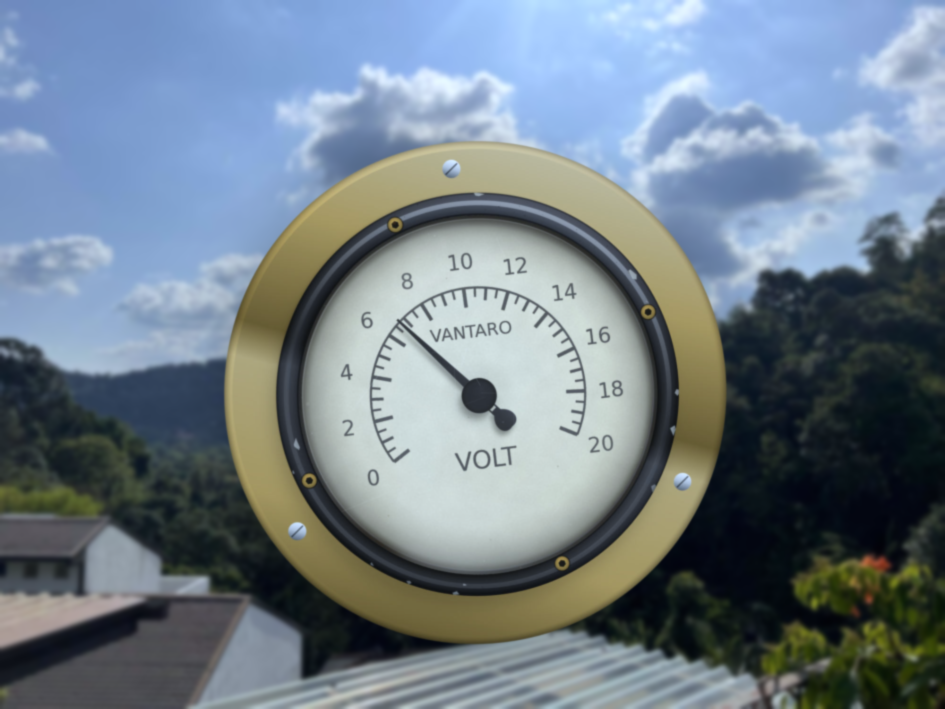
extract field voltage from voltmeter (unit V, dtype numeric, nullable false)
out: 6.75 V
